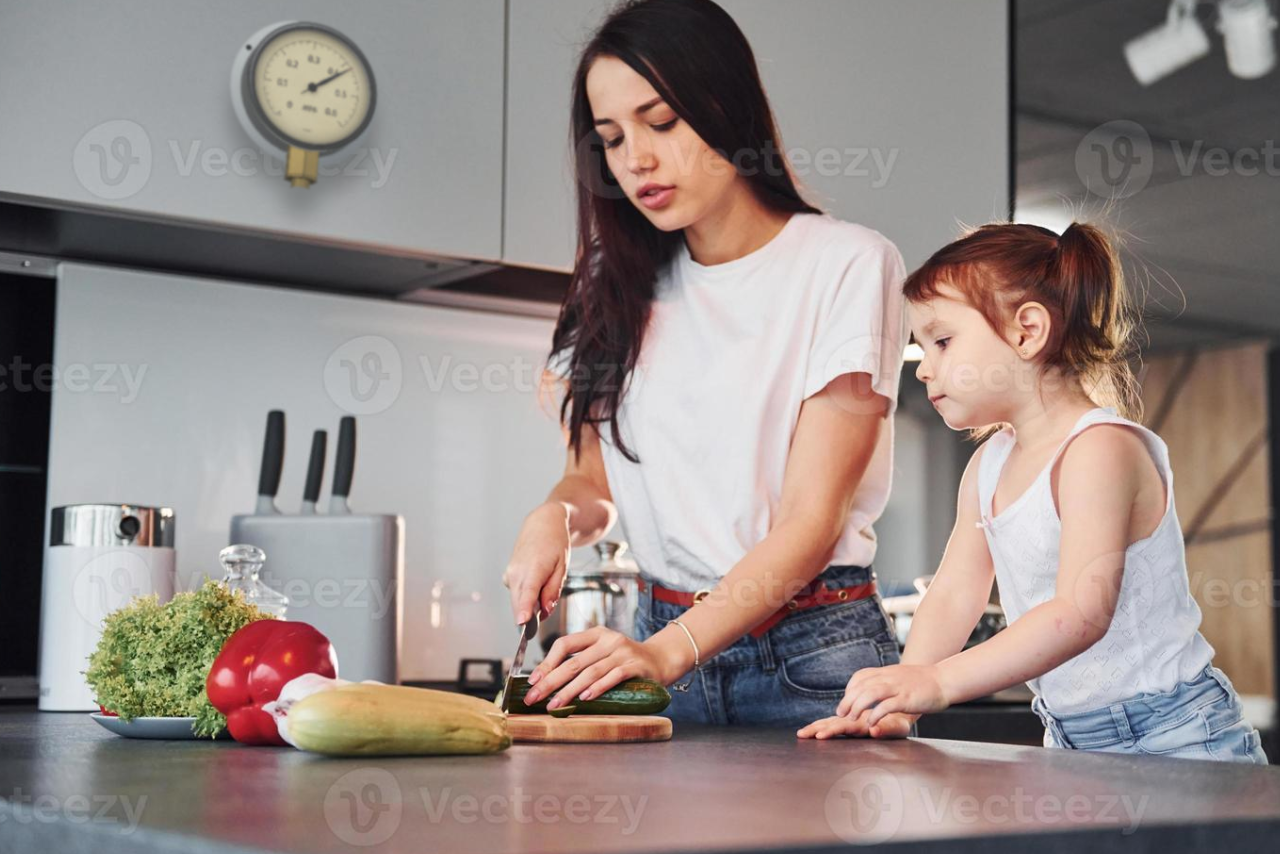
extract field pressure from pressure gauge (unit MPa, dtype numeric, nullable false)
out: 0.42 MPa
